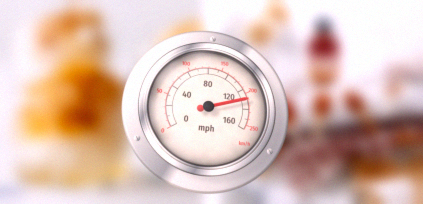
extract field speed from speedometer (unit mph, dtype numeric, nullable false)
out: 130 mph
